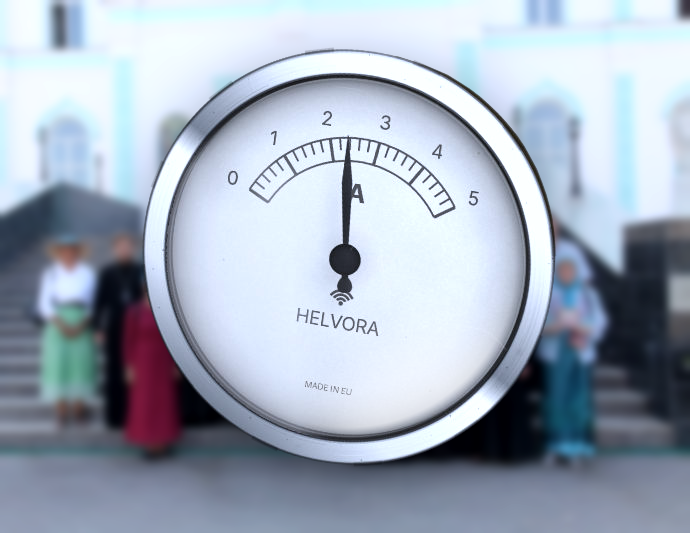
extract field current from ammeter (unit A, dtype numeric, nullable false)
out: 2.4 A
